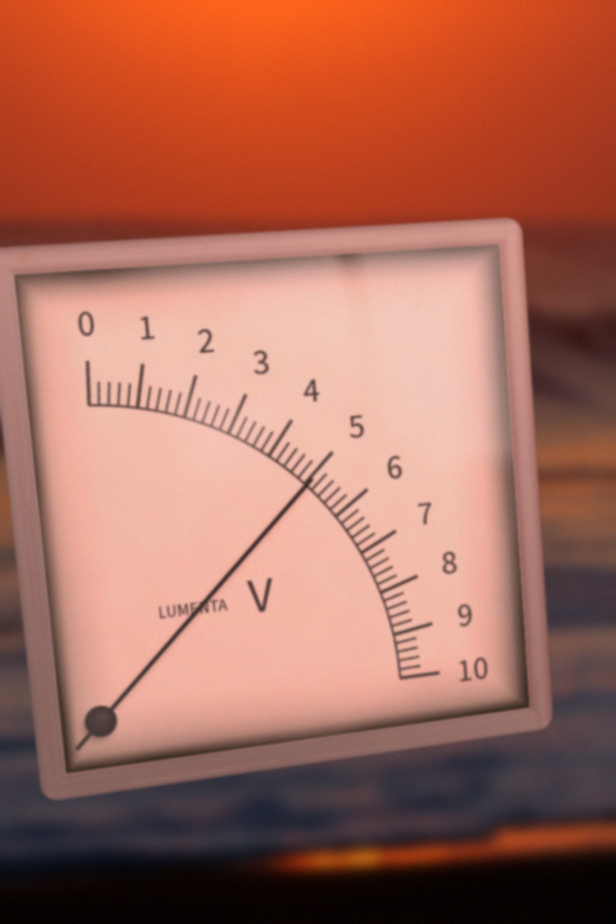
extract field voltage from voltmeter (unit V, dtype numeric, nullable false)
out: 5 V
